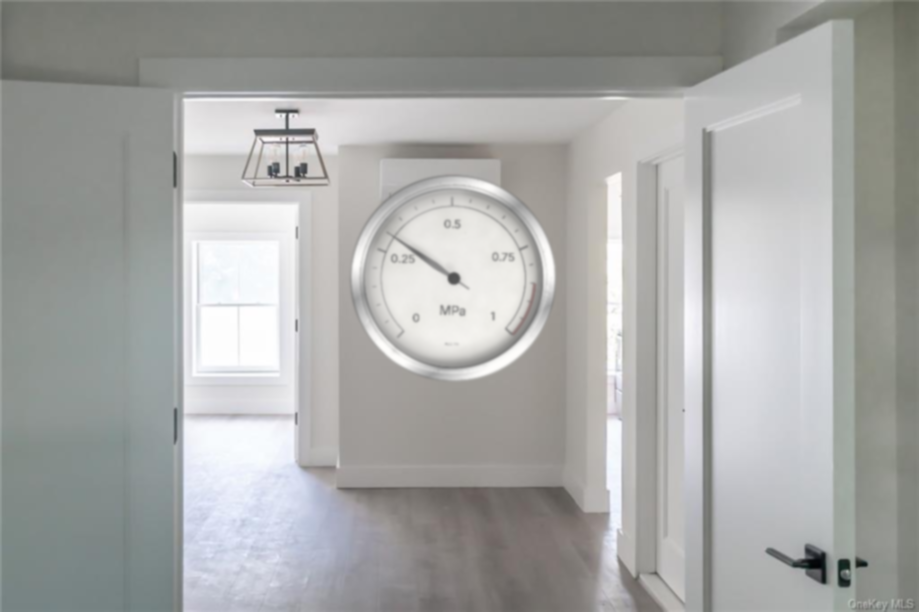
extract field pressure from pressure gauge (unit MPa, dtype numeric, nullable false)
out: 0.3 MPa
